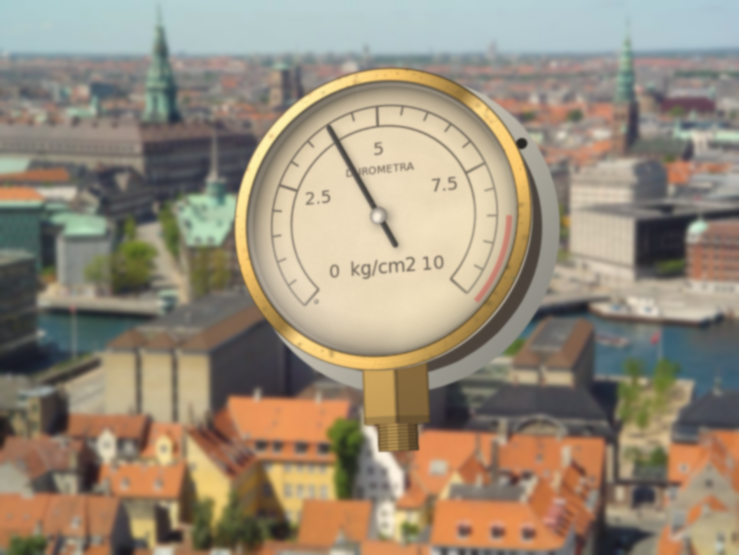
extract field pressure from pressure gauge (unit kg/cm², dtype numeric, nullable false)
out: 4 kg/cm²
